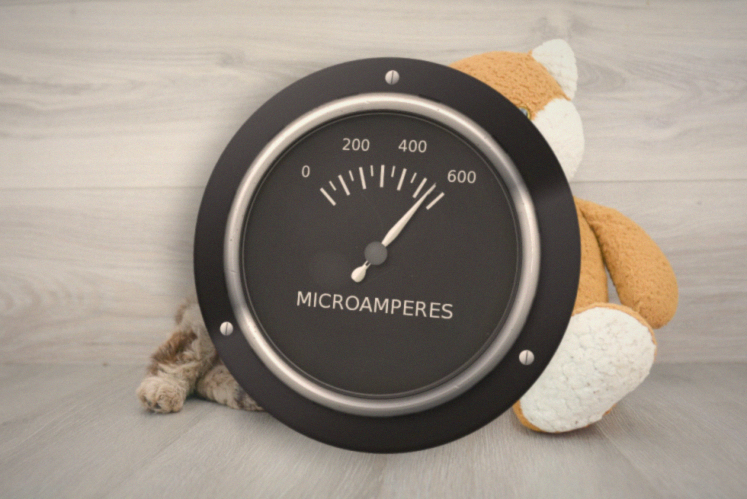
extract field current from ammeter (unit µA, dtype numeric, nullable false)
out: 550 µA
